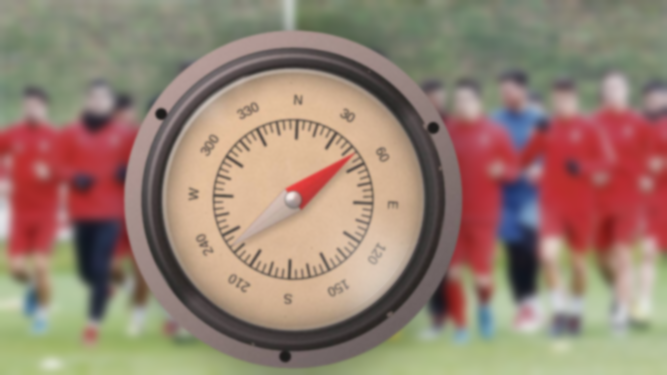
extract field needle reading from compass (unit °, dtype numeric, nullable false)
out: 50 °
